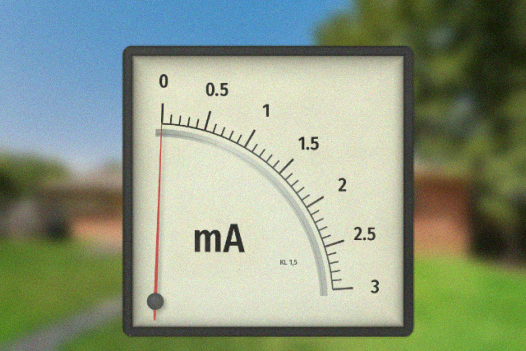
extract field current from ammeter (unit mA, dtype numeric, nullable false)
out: 0 mA
